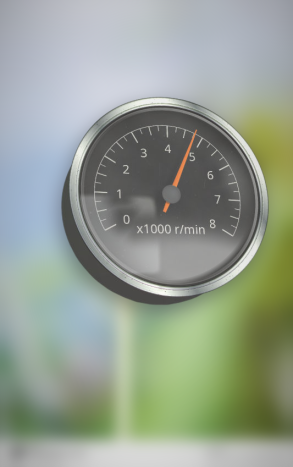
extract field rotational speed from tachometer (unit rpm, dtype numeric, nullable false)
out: 4750 rpm
